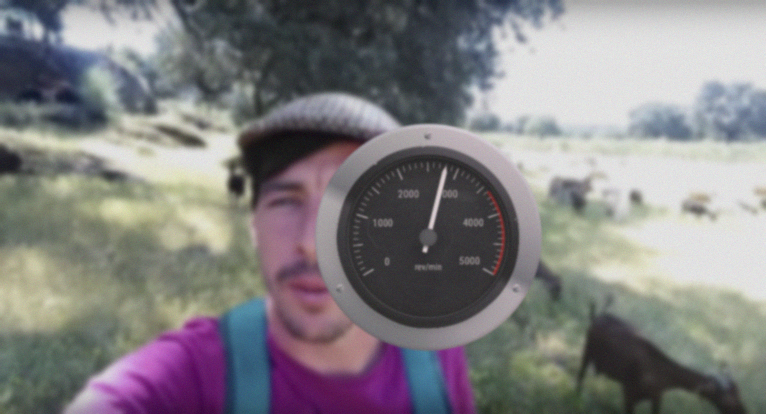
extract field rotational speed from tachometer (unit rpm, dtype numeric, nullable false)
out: 2800 rpm
